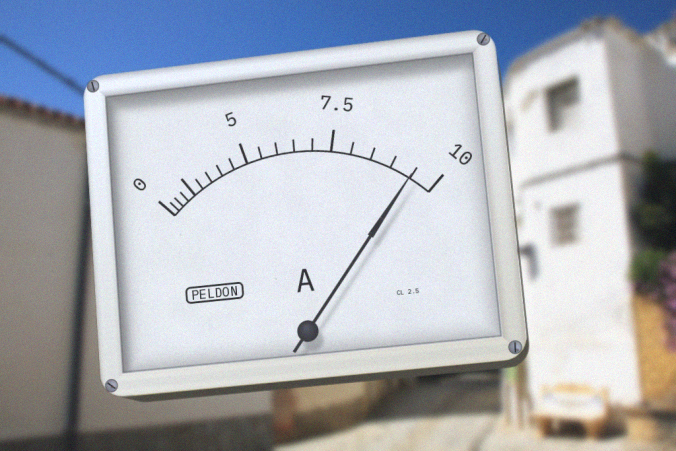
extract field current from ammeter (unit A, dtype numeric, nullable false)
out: 9.5 A
